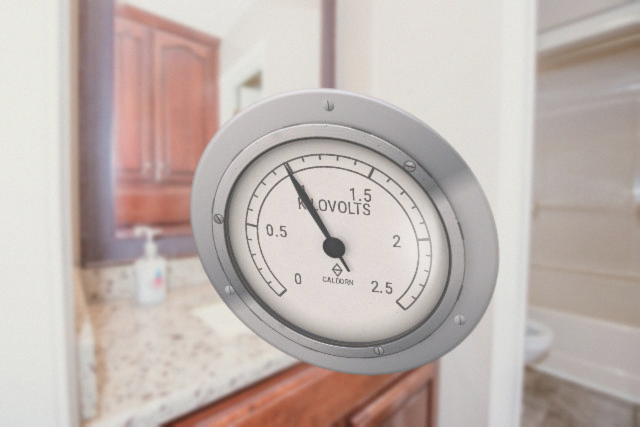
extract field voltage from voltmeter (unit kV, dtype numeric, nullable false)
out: 1 kV
